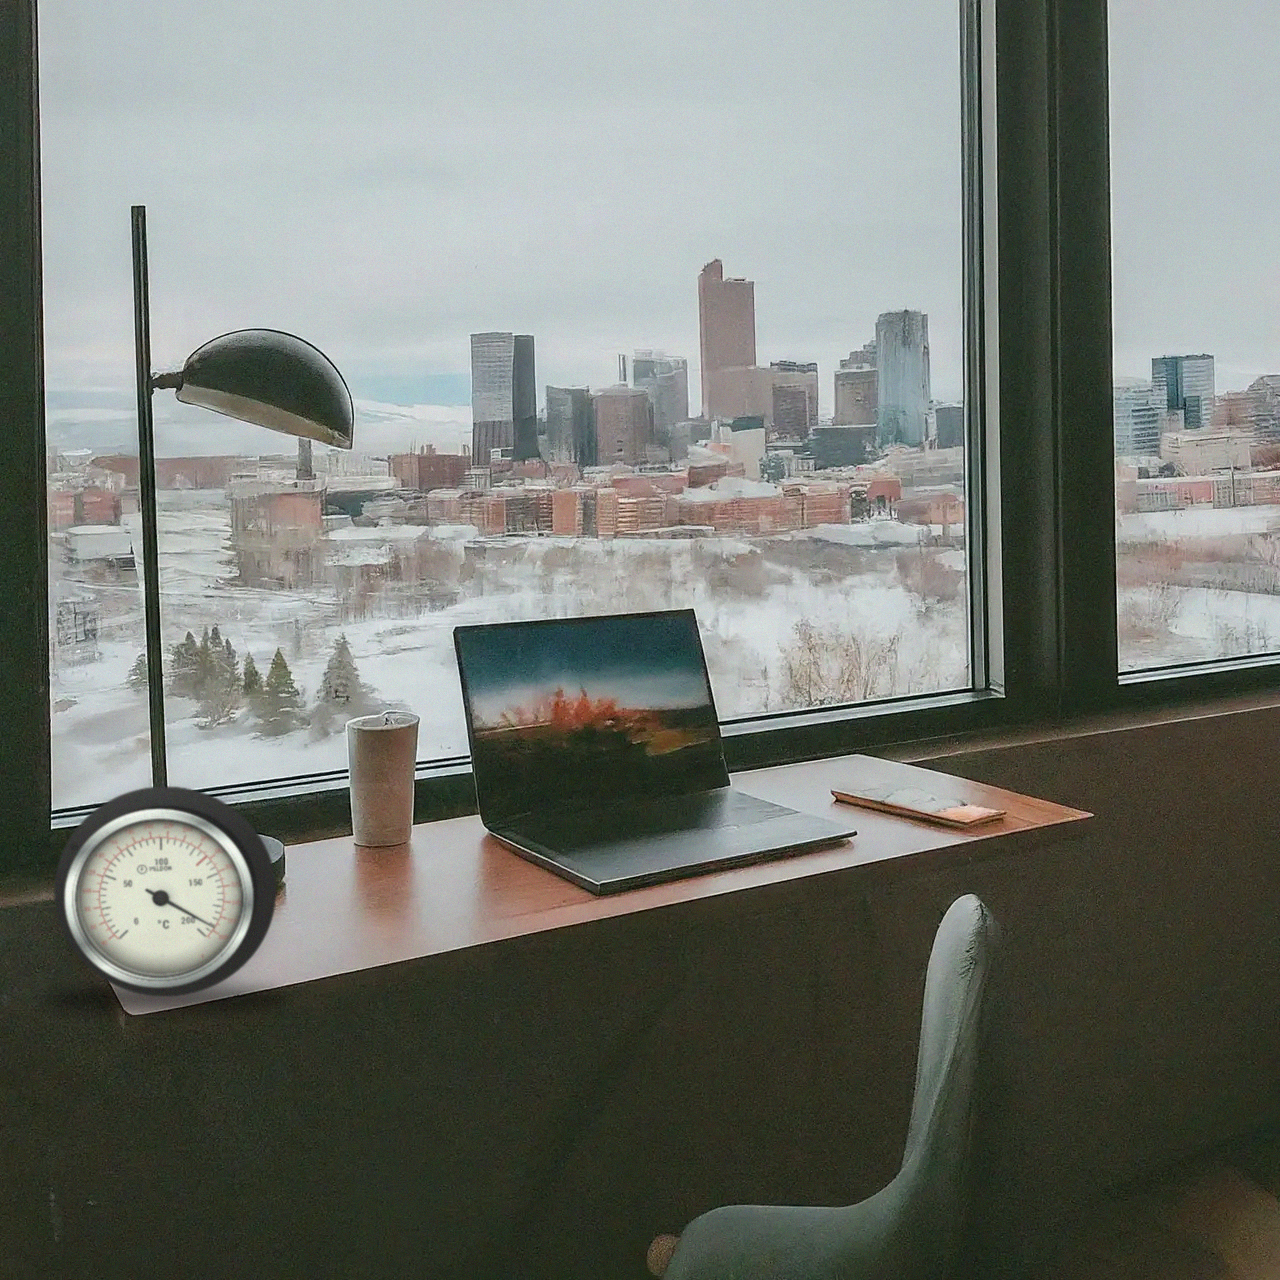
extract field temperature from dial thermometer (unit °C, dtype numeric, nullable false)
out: 190 °C
